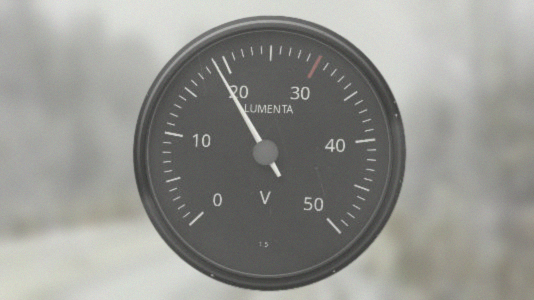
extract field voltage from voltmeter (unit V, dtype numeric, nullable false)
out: 19 V
